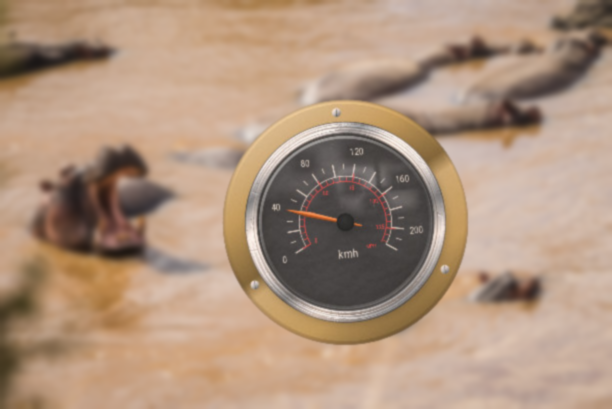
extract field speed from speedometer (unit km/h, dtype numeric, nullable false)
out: 40 km/h
